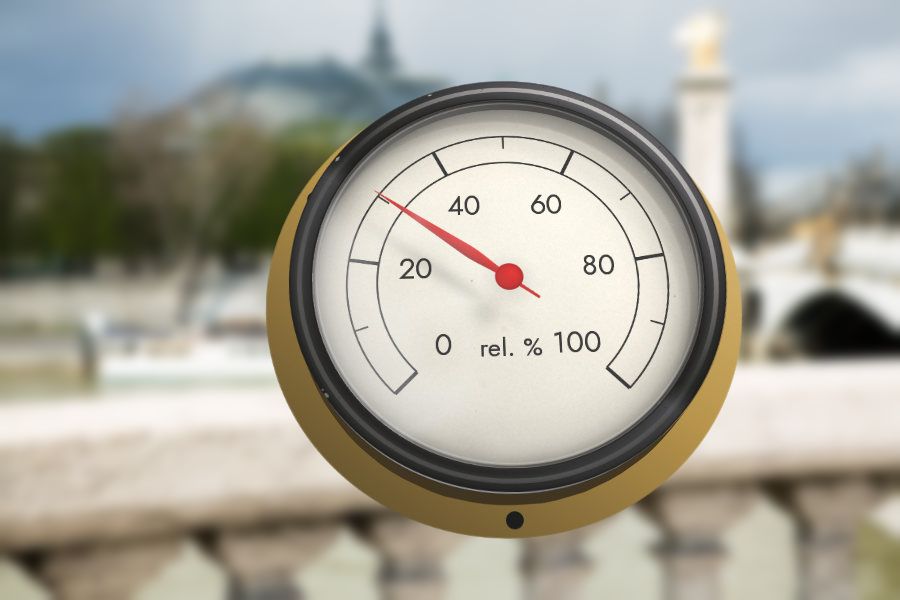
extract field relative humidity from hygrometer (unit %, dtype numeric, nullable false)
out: 30 %
